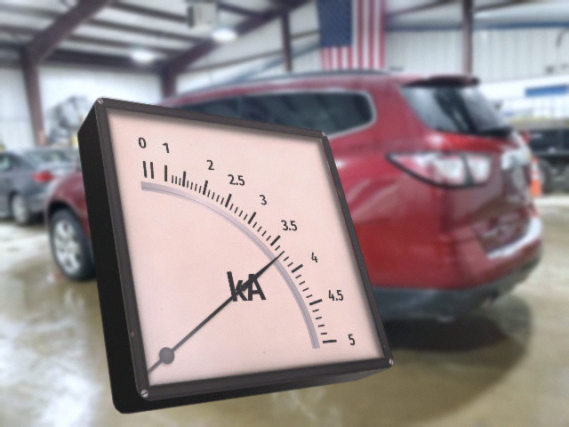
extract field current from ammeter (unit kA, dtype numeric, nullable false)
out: 3.7 kA
